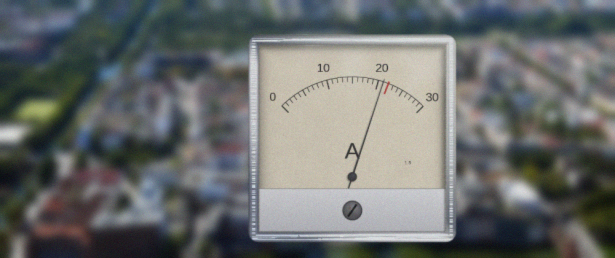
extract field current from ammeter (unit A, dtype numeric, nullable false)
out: 21 A
